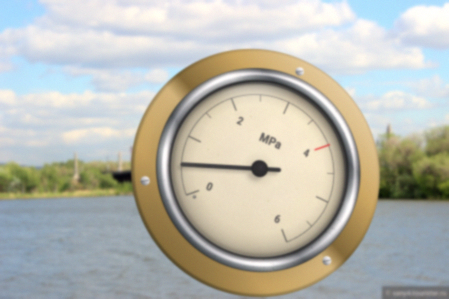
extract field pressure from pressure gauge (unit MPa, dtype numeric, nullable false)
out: 0.5 MPa
